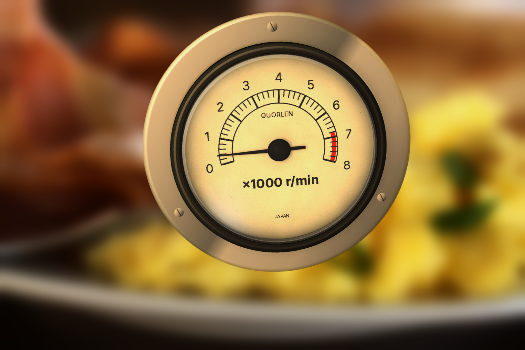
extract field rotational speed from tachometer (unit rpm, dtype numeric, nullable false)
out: 400 rpm
